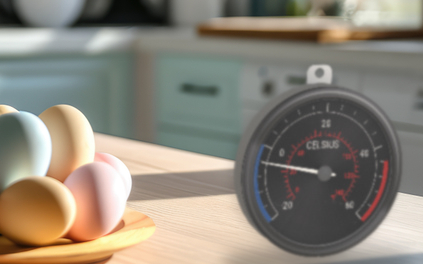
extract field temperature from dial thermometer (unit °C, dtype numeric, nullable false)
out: -4 °C
